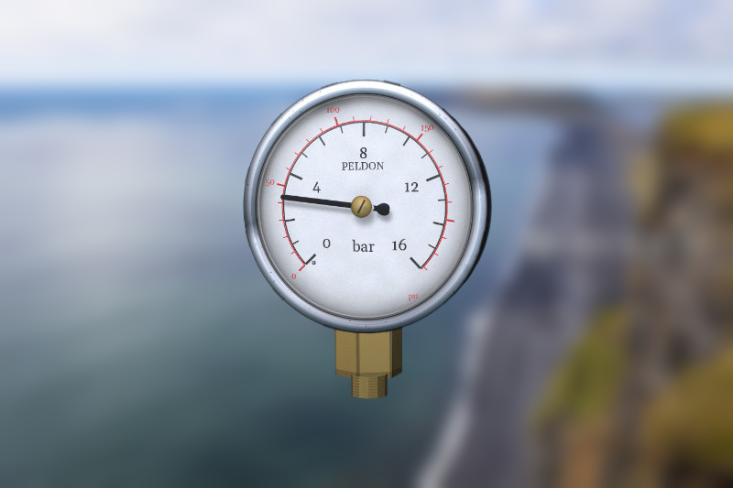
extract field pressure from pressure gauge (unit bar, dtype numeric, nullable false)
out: 3 bar
